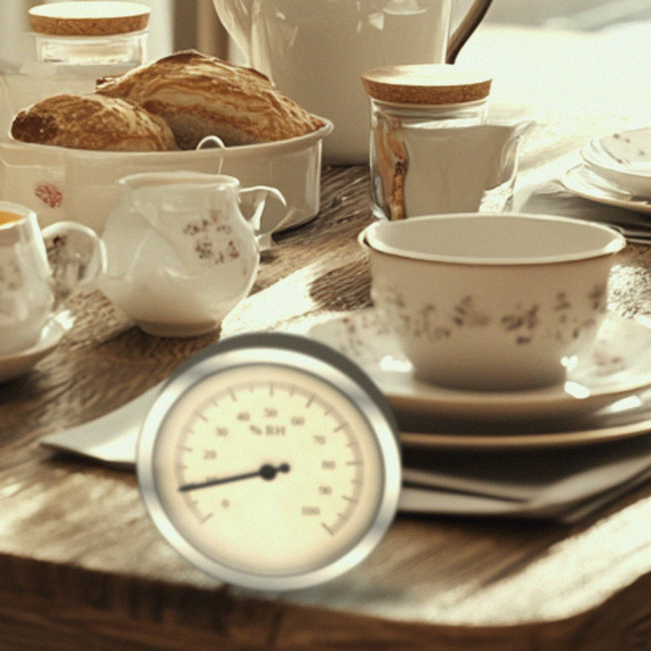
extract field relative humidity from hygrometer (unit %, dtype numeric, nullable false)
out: 10 %
